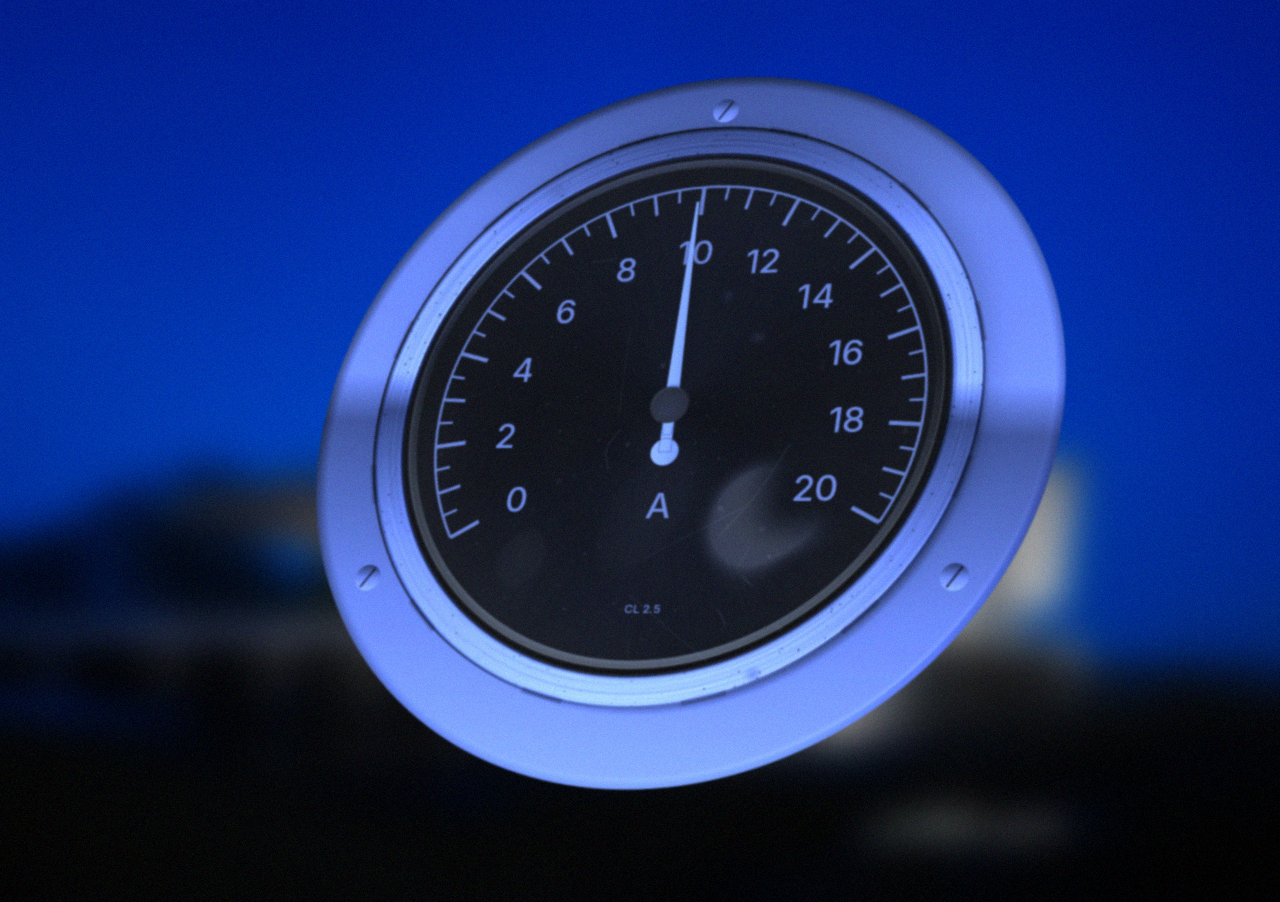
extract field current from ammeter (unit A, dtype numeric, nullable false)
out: 10 A
